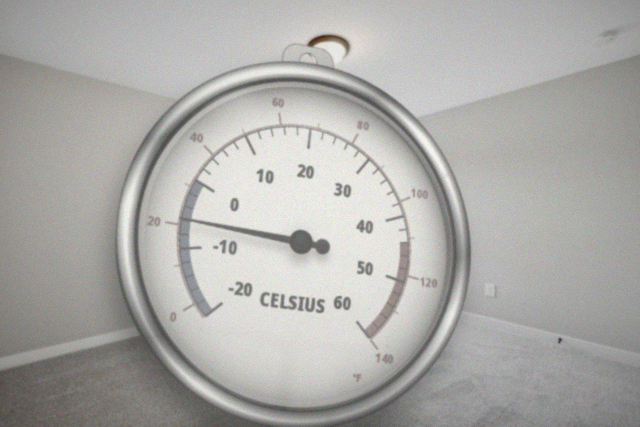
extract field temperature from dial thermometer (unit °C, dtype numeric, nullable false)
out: -6 °C
